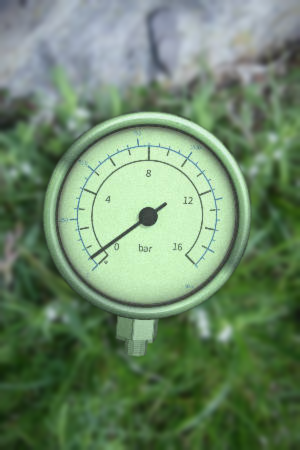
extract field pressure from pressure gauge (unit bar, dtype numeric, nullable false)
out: 0.5 bar
